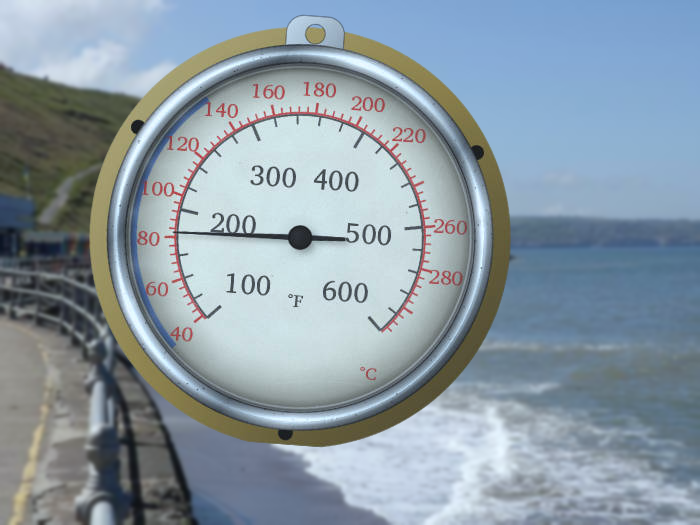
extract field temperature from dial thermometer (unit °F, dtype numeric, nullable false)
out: 180 °F
